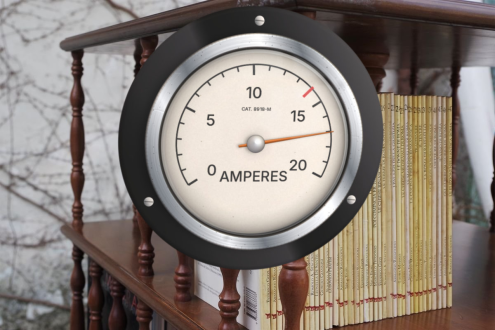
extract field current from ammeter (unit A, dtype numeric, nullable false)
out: 17 A
